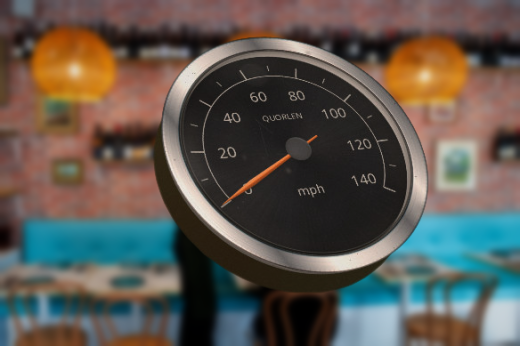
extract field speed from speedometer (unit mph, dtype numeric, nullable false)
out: 0 mph
